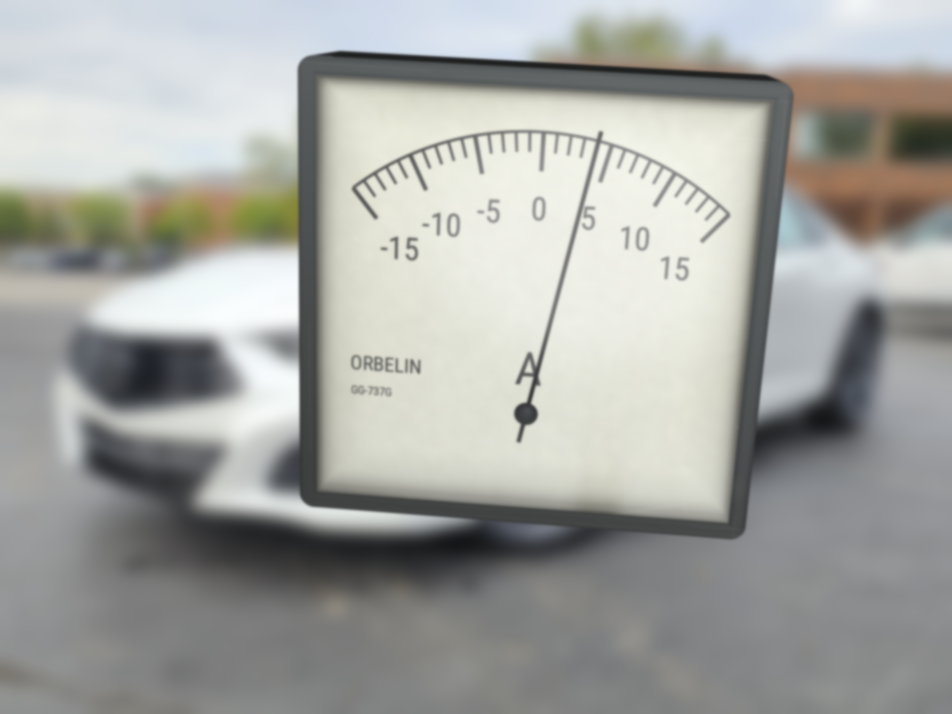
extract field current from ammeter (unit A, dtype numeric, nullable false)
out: 4 A
